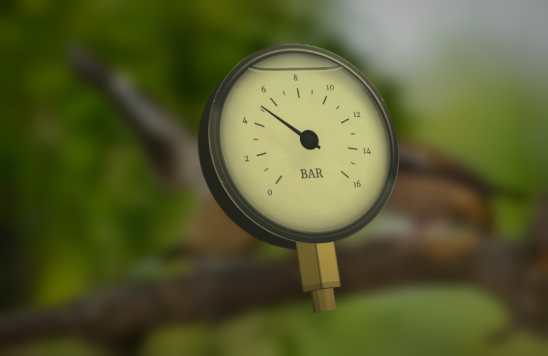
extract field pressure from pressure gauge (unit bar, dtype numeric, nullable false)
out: 5 bar
